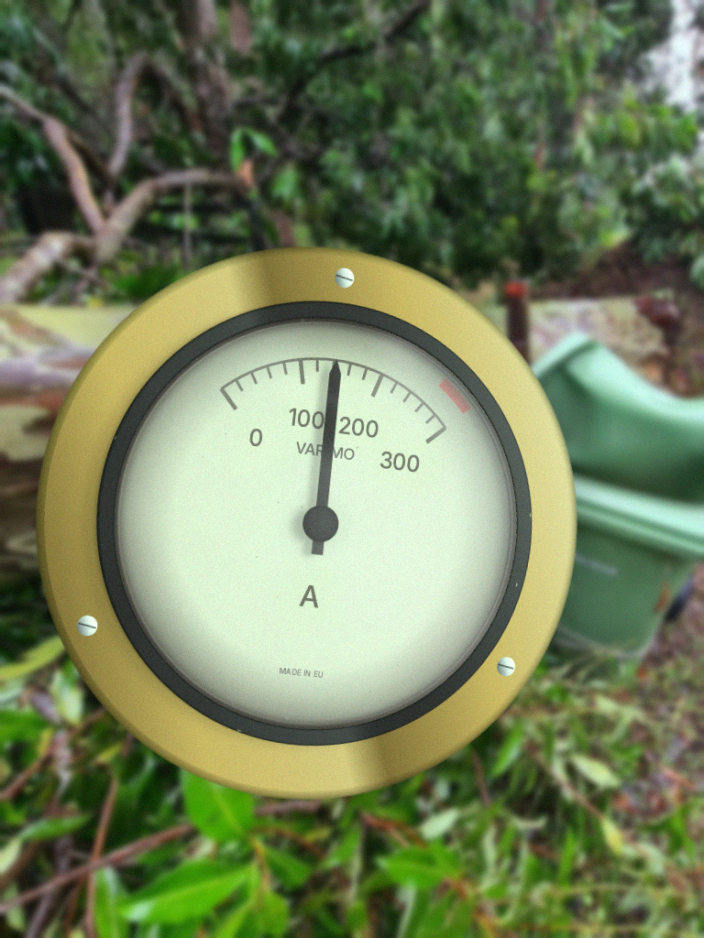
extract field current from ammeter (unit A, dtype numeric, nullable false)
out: 140 A
